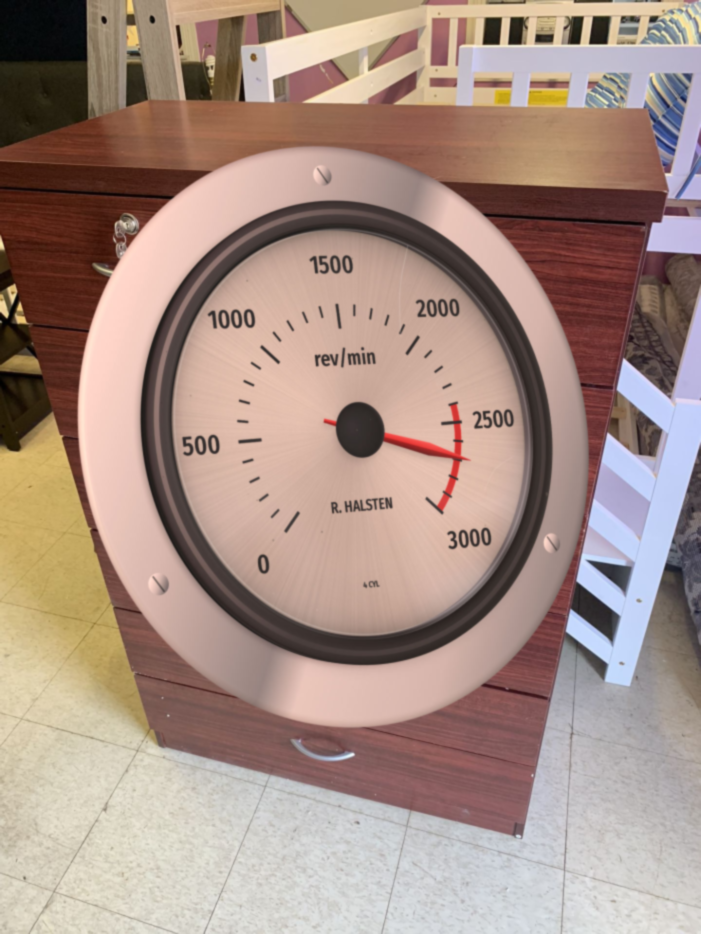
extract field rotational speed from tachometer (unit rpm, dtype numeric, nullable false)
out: 2700 rpm
